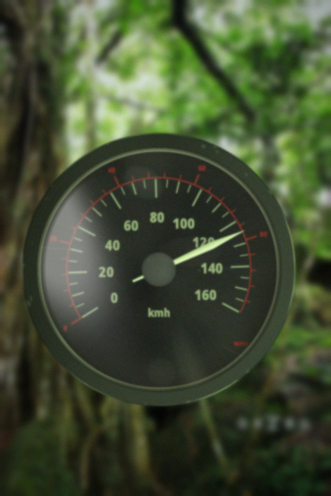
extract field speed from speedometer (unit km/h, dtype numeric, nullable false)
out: 125 km/h
